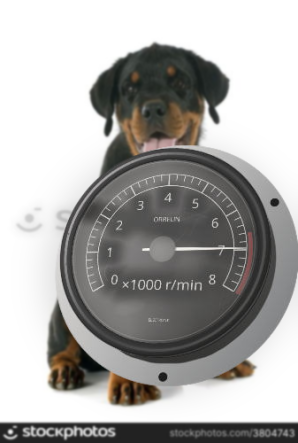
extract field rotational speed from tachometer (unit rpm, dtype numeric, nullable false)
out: 7000 rpm
